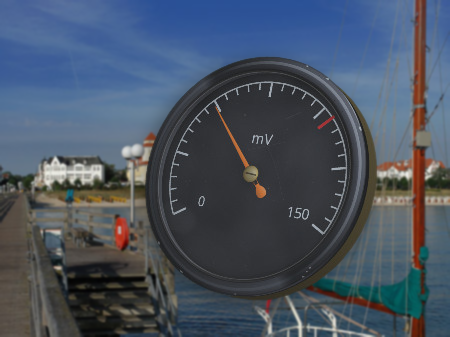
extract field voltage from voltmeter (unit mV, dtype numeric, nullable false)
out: 50 mV
